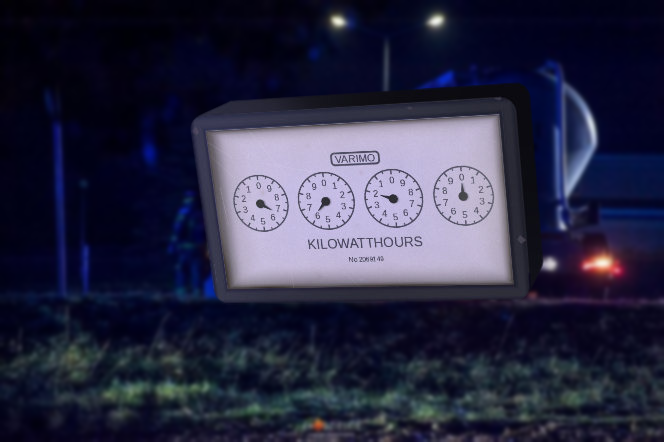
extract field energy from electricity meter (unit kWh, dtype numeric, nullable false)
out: 6620 kWh
